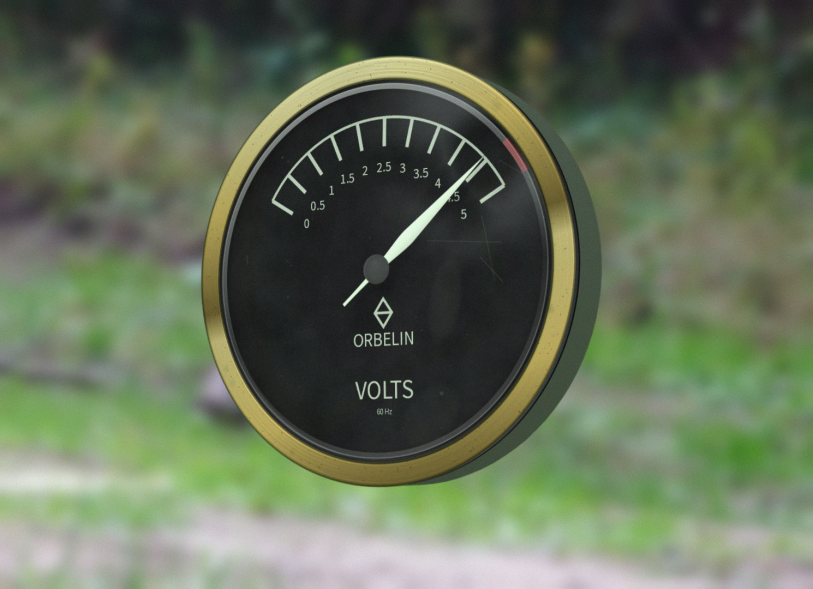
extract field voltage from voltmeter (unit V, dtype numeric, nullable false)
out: 4.5 V
